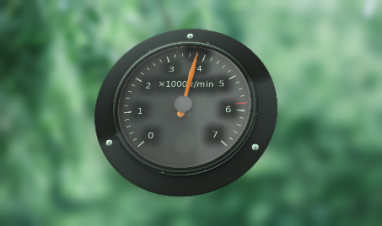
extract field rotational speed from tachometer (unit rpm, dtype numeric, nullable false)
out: 3800 rpm
